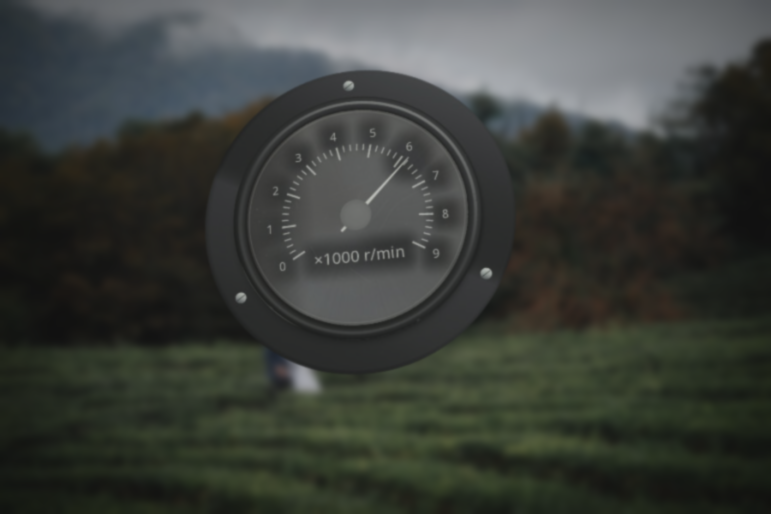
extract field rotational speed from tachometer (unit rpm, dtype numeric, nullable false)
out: 6200 rpm
